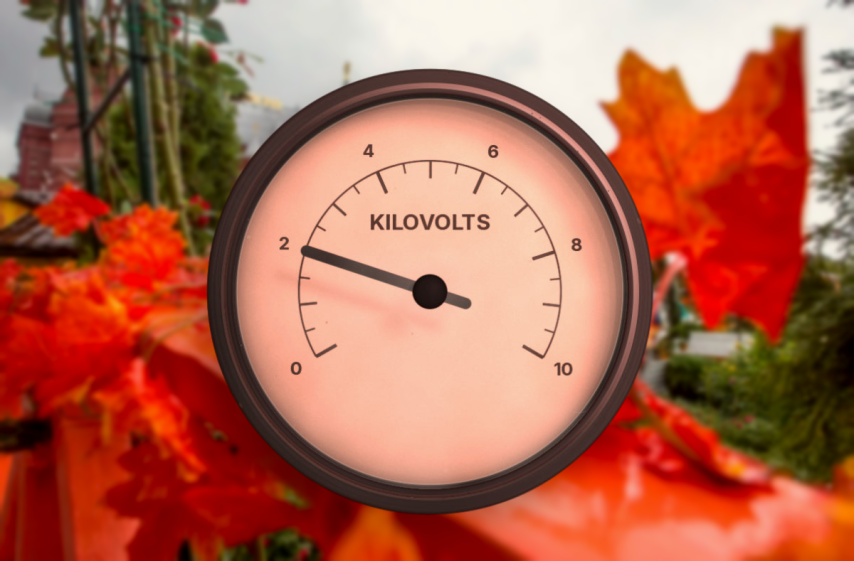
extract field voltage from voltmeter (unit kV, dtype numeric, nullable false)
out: 2 kV
